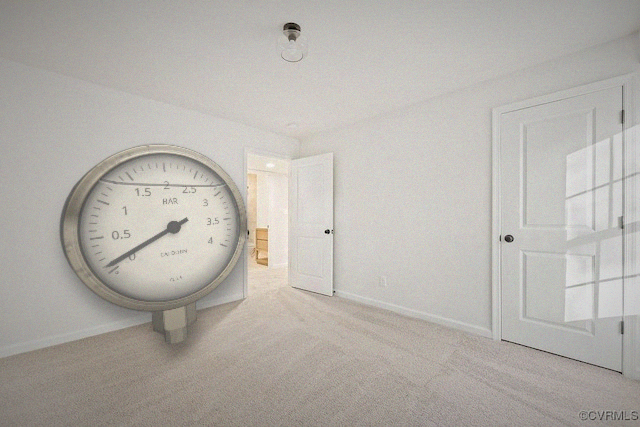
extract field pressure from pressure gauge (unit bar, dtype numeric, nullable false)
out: 0.1 bar
